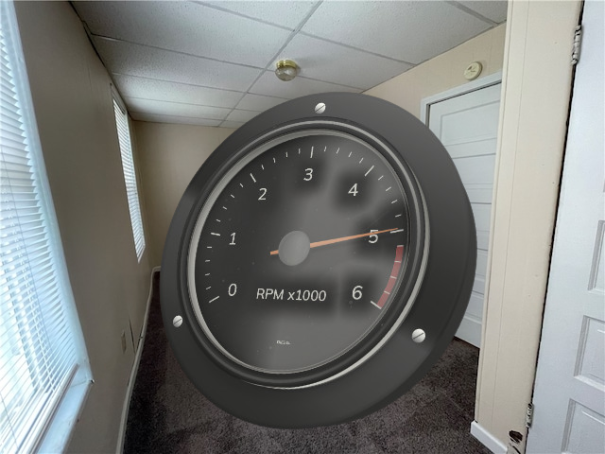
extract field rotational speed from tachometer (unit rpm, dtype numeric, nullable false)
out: 5000 rpm
